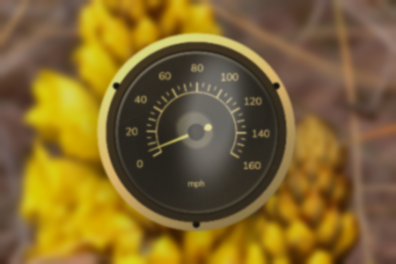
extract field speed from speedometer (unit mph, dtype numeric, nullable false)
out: 5 mph
